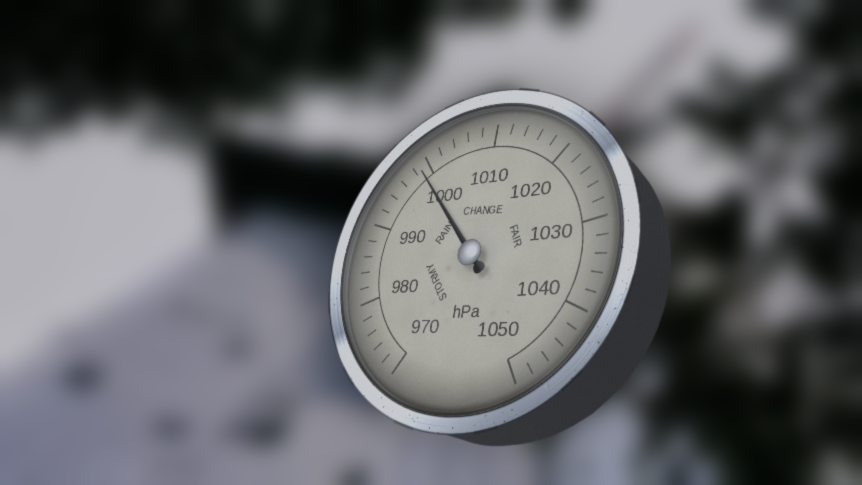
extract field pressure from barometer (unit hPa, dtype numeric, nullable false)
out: 999 hPa
